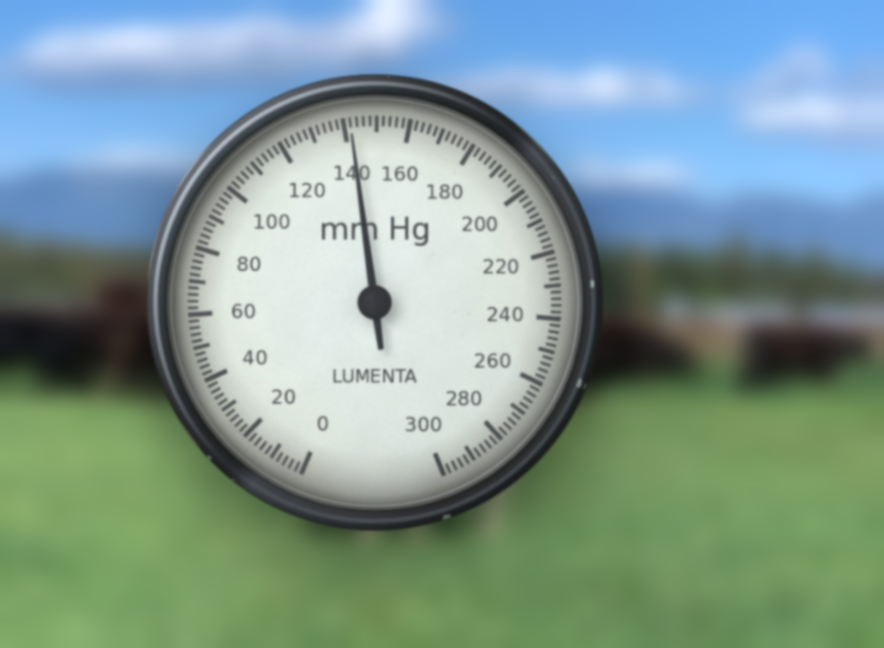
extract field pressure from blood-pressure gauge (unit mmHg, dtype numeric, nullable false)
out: 142 mmHg
